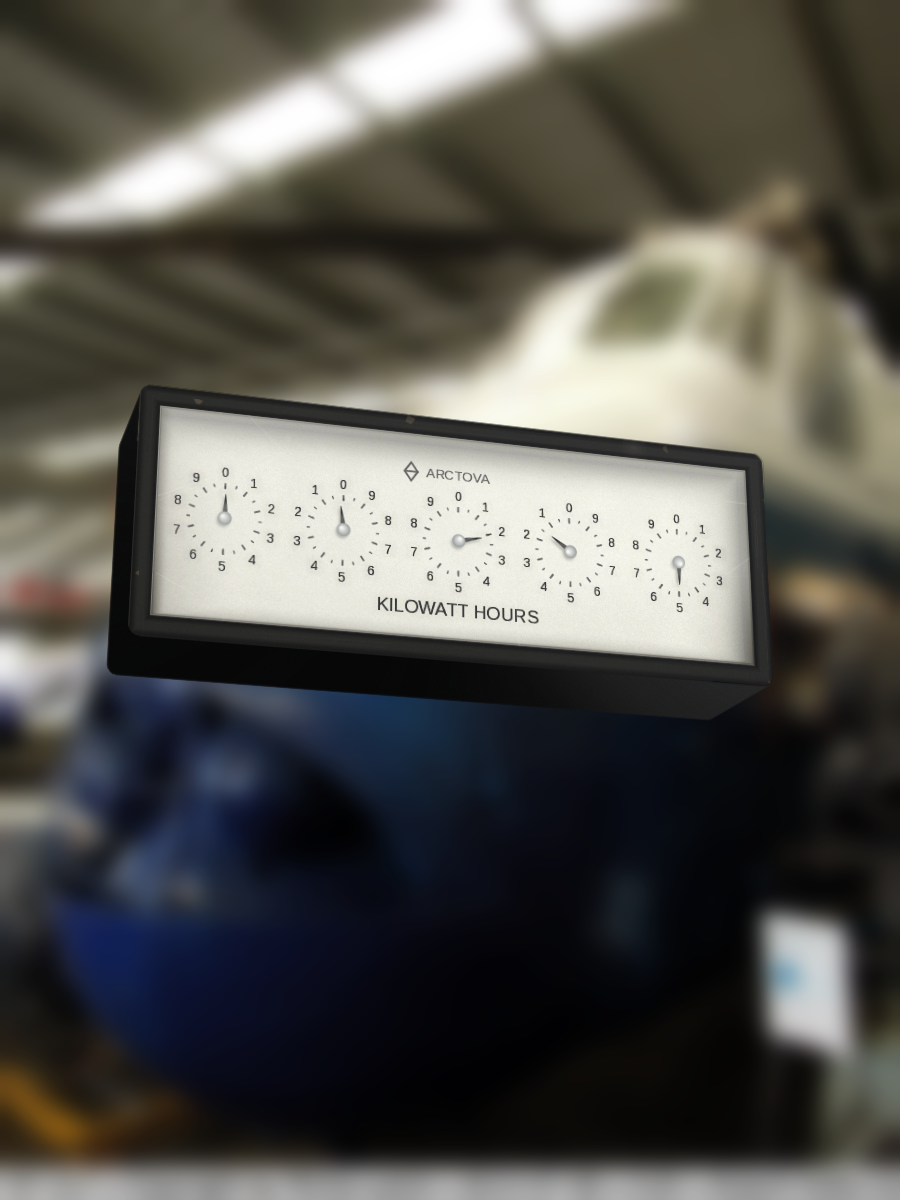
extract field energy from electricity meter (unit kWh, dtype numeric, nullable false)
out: 215 kWh
